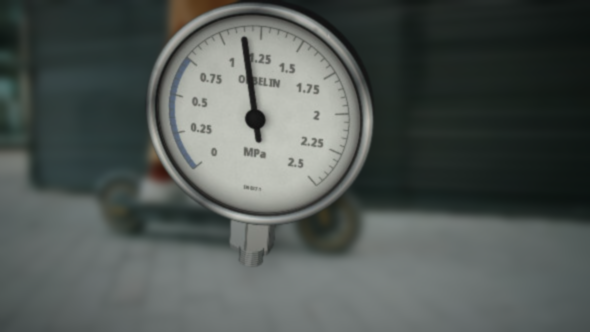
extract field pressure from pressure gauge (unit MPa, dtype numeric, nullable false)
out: 1.15 MPa
